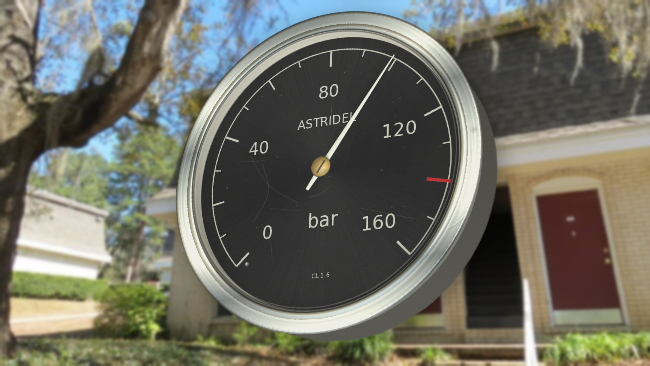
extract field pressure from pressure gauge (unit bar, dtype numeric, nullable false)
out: 100 bar
